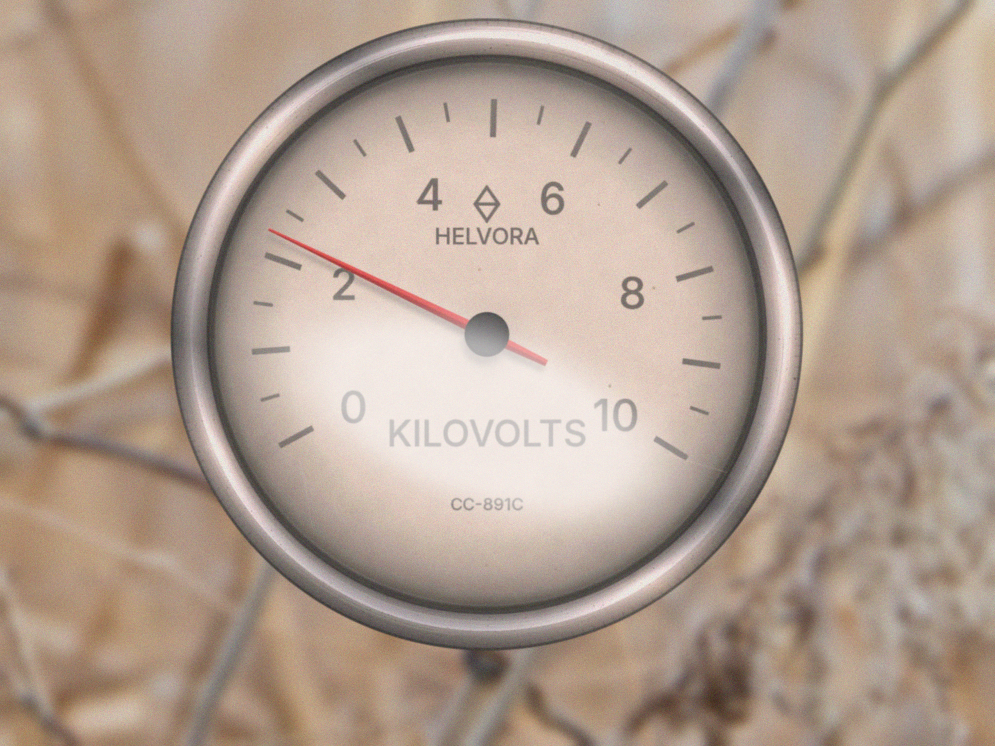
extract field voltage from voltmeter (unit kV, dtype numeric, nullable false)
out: 2.25 kV
